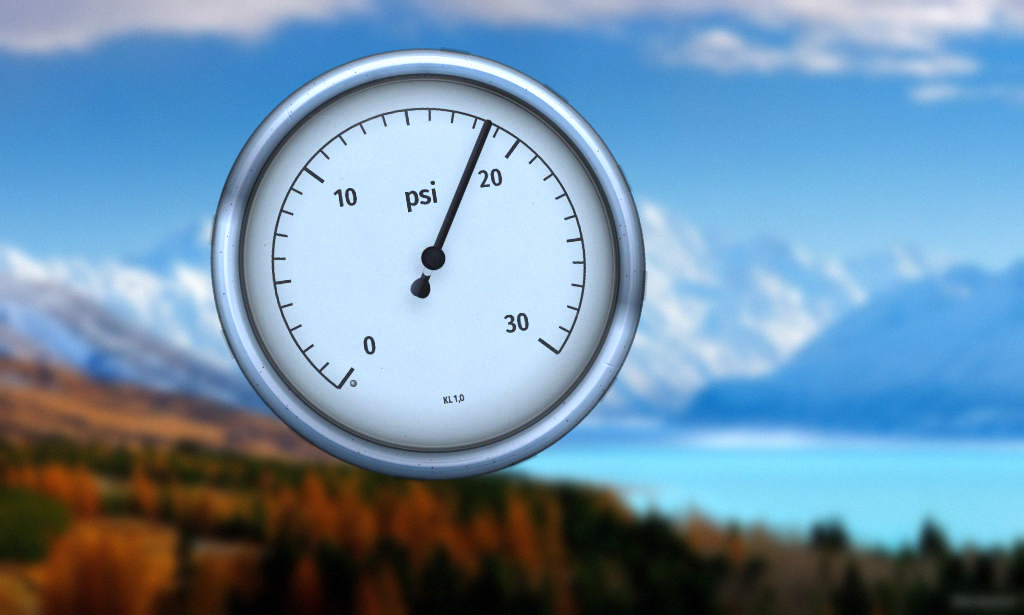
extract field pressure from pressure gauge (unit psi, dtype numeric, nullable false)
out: 18.5 psi
